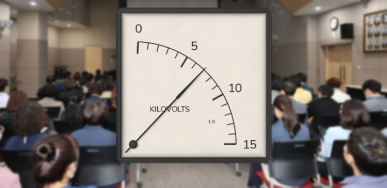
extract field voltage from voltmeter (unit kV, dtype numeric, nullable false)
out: 7 kV
